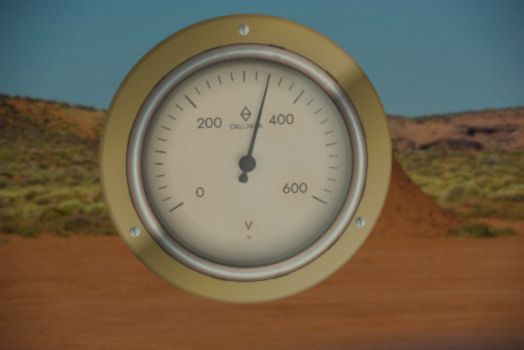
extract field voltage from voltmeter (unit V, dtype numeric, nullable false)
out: 340 V
